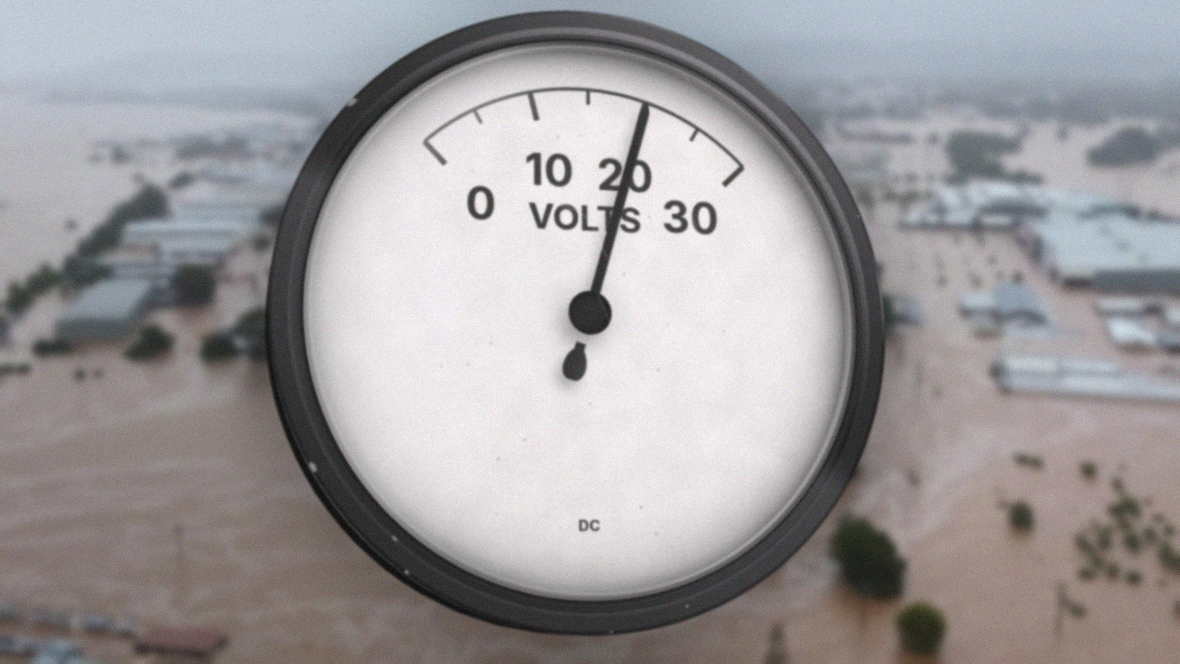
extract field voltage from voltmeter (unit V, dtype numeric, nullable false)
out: 20 V
